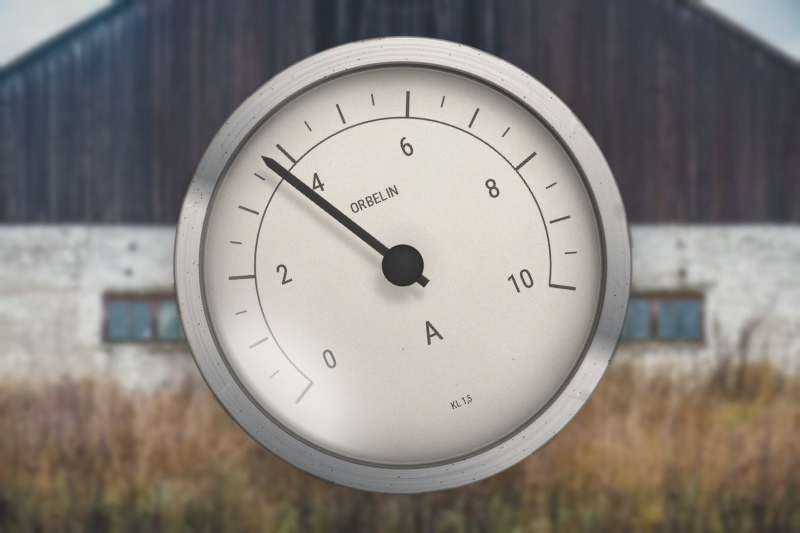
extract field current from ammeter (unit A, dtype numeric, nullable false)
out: 3.75 A
